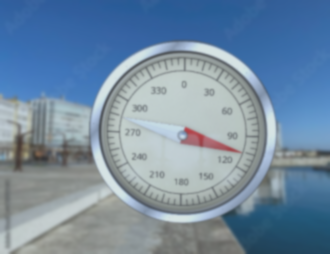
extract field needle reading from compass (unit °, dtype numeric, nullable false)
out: 105 °
